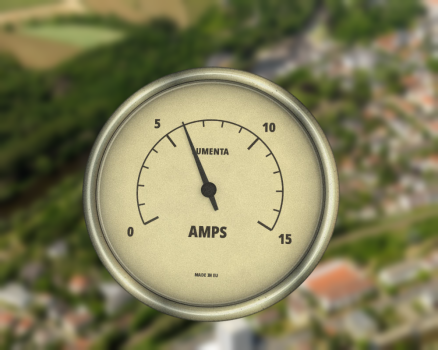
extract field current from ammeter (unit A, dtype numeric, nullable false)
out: 6 A
